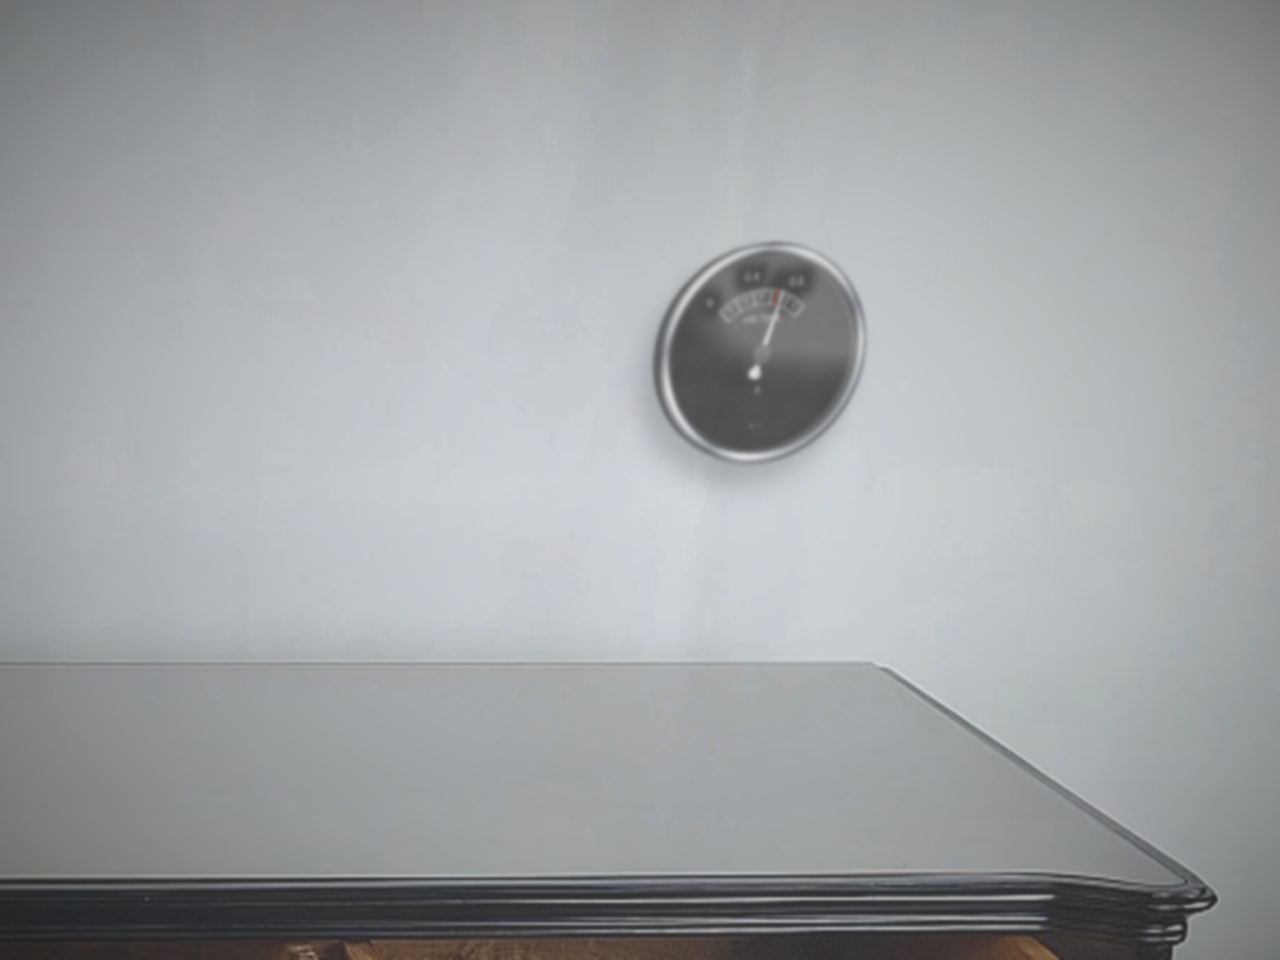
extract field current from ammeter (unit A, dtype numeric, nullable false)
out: 0.7 A
